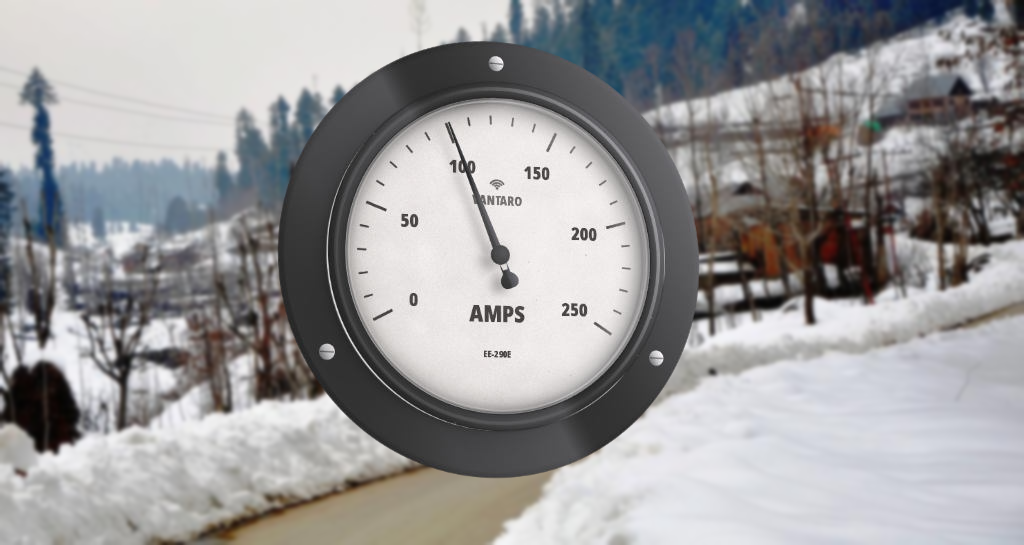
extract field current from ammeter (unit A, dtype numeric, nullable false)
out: 100 A
